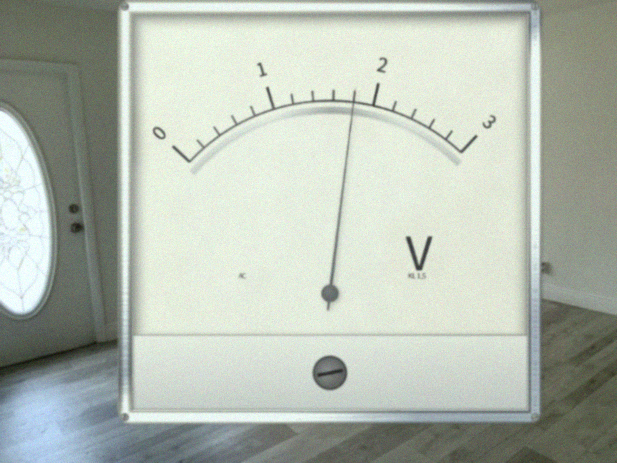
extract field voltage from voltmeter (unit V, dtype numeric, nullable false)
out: 1.8 V
